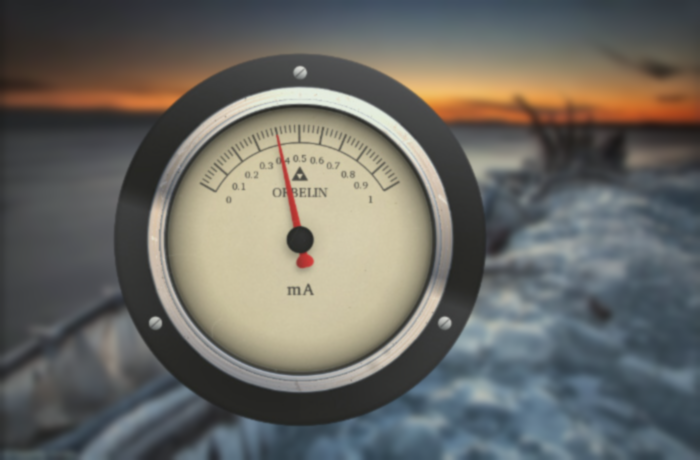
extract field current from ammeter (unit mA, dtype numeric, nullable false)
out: 0.4 mA
